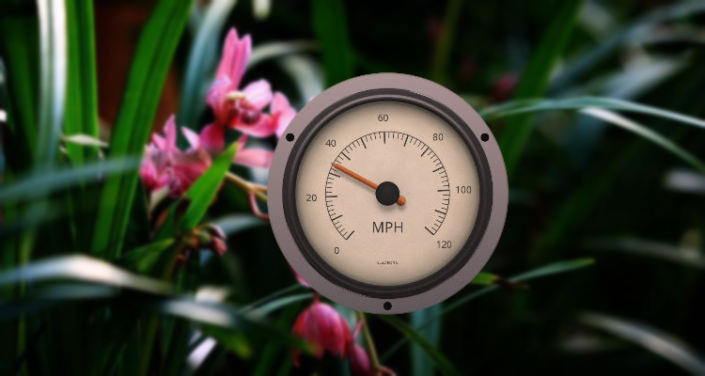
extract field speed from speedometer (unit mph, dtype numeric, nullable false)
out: 34 mph
